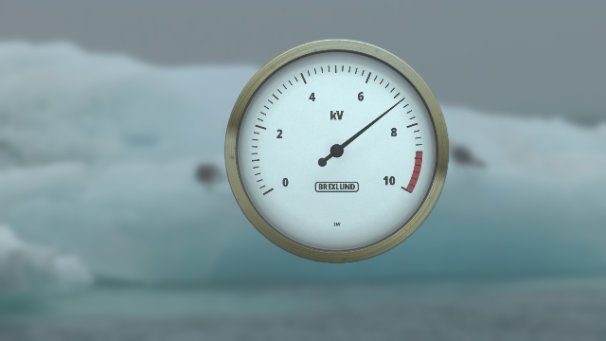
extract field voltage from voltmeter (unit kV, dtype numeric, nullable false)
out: 7.2 kV
